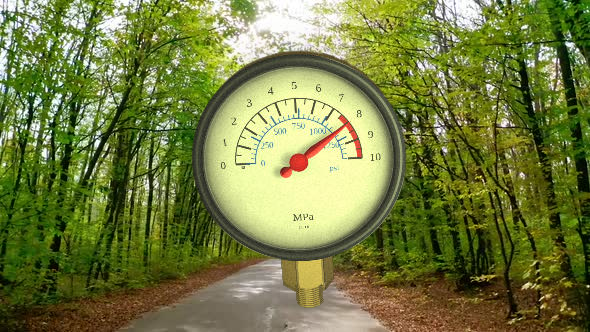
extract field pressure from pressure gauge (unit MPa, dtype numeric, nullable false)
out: 8 MPa
